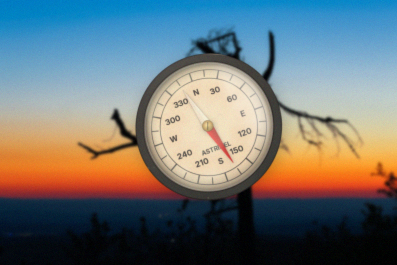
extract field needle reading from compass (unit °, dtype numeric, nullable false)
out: 165 °
